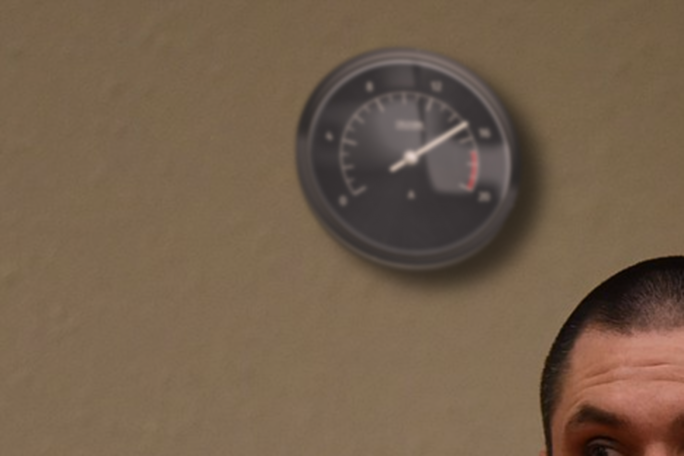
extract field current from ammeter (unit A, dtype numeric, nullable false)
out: 15 A
